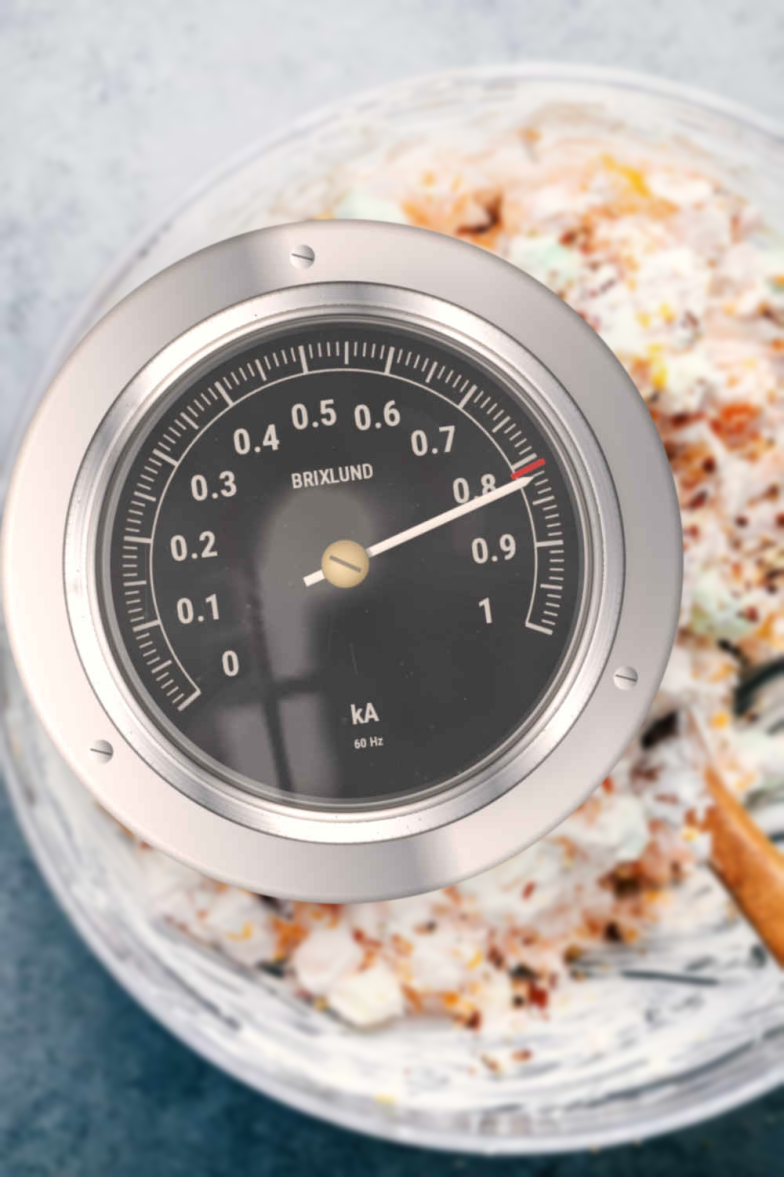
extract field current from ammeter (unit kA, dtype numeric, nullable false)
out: 0.82 kA
